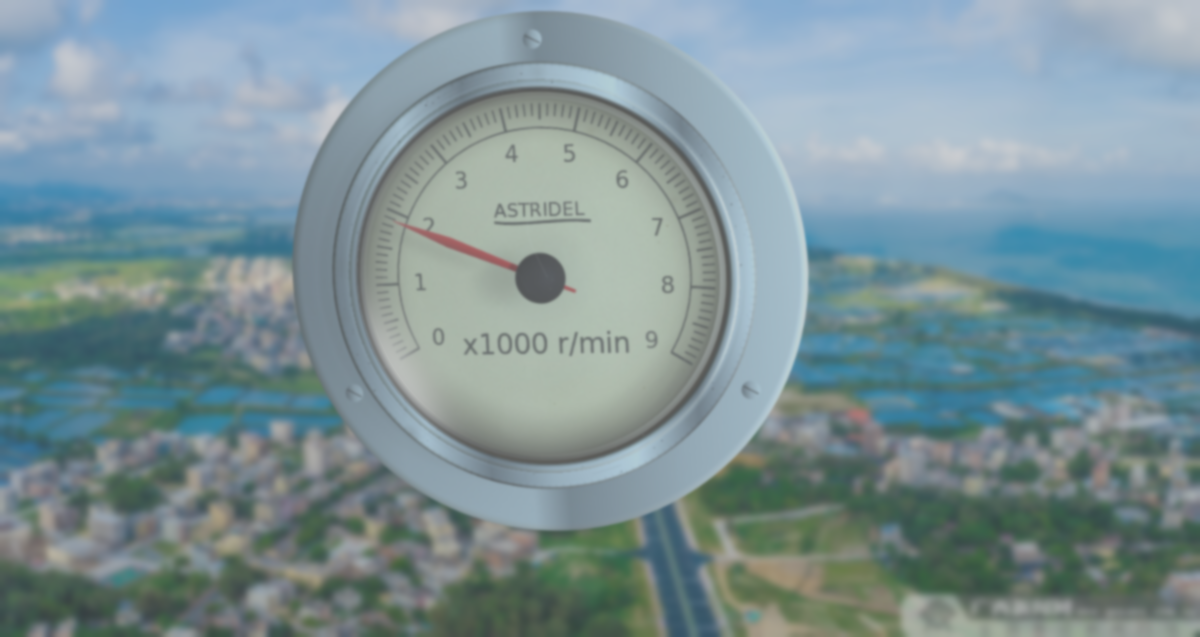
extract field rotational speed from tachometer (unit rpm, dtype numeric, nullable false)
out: 1900 rpm
